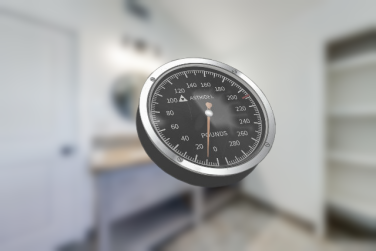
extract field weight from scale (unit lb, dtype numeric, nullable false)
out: 10 lb
